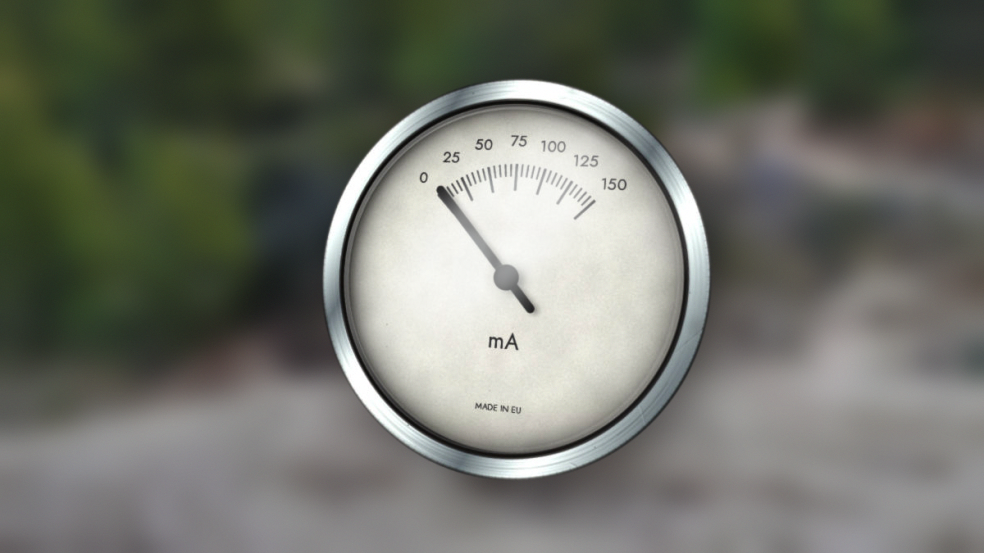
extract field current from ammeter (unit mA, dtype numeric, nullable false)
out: 5 mA
